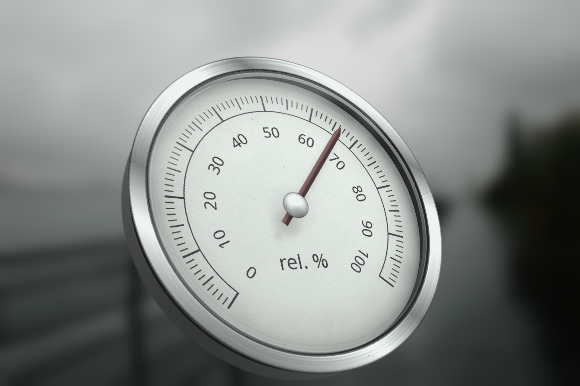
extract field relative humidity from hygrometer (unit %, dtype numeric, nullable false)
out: 66 %
